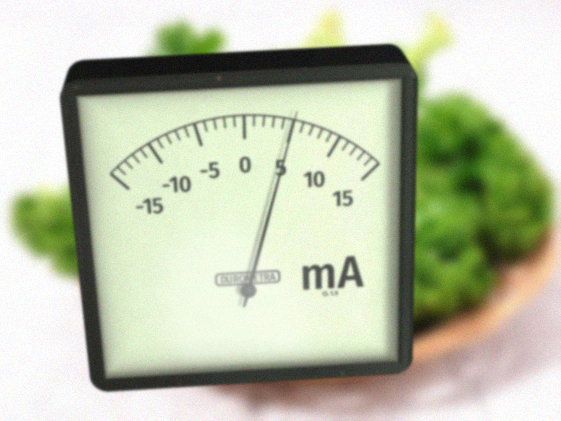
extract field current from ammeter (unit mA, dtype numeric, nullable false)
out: 5 mA
